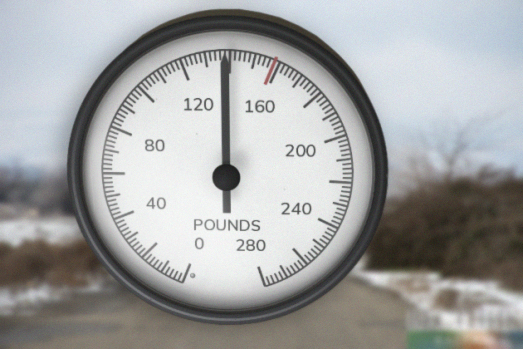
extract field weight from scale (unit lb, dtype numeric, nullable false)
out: 138 lb
